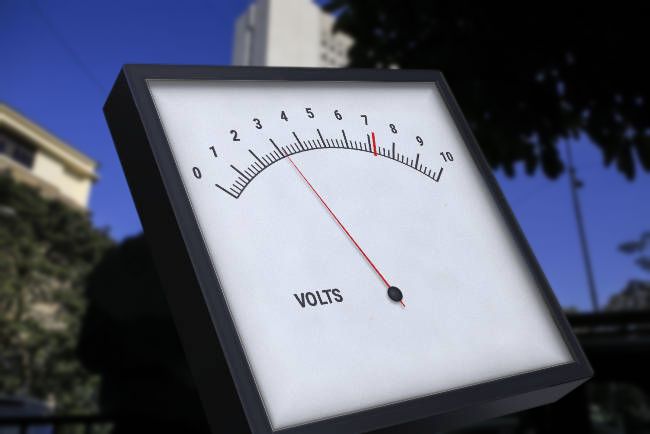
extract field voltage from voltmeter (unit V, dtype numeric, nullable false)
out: 3 V
